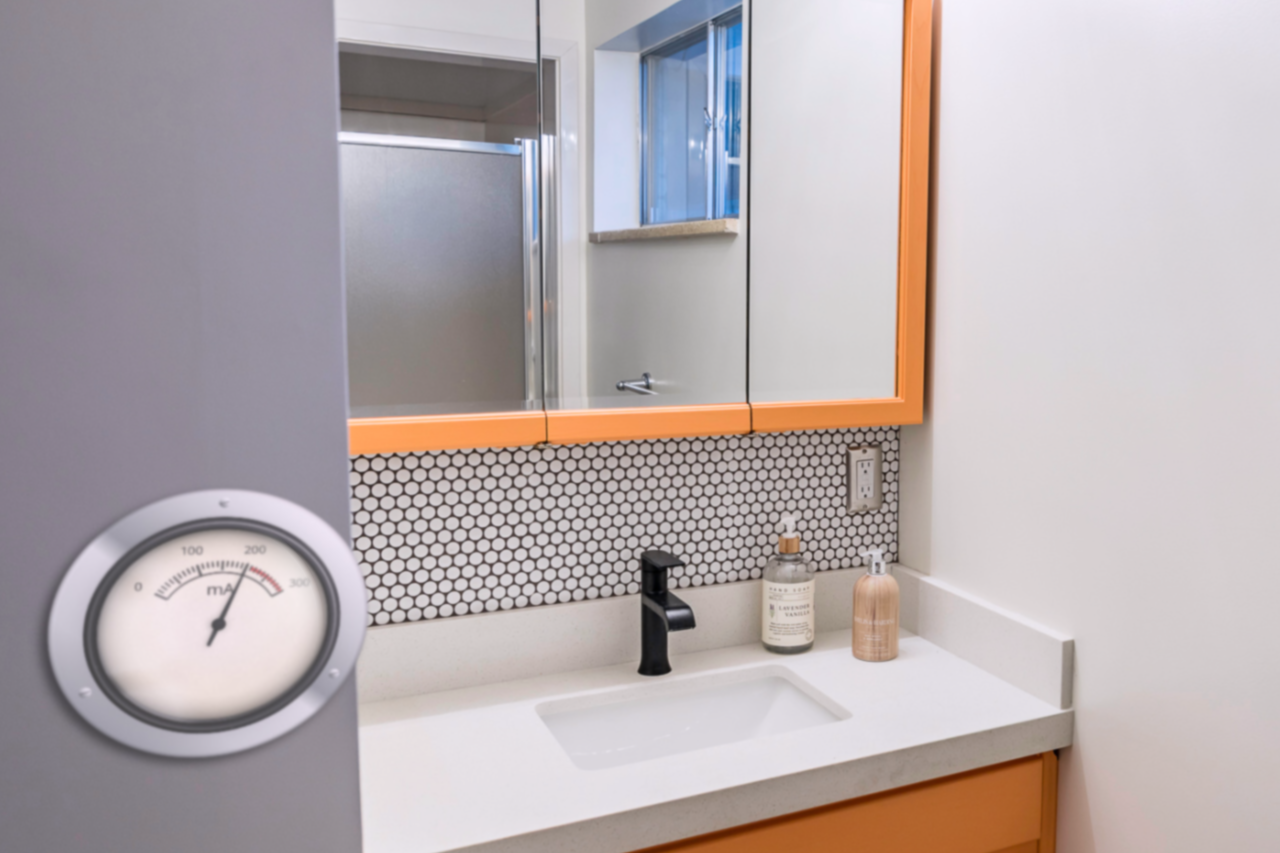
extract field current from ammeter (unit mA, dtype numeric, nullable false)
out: 200 mA
